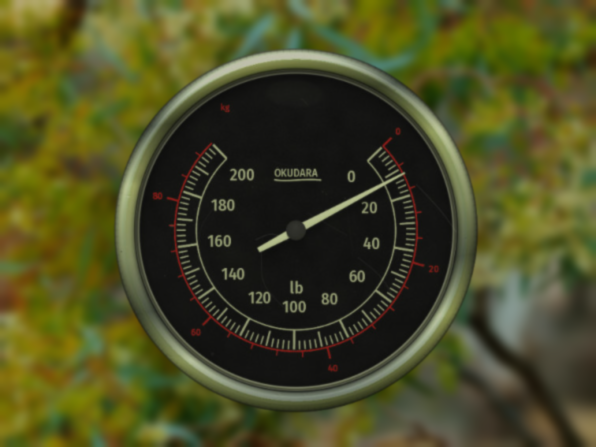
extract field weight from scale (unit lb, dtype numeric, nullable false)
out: 12 lb
